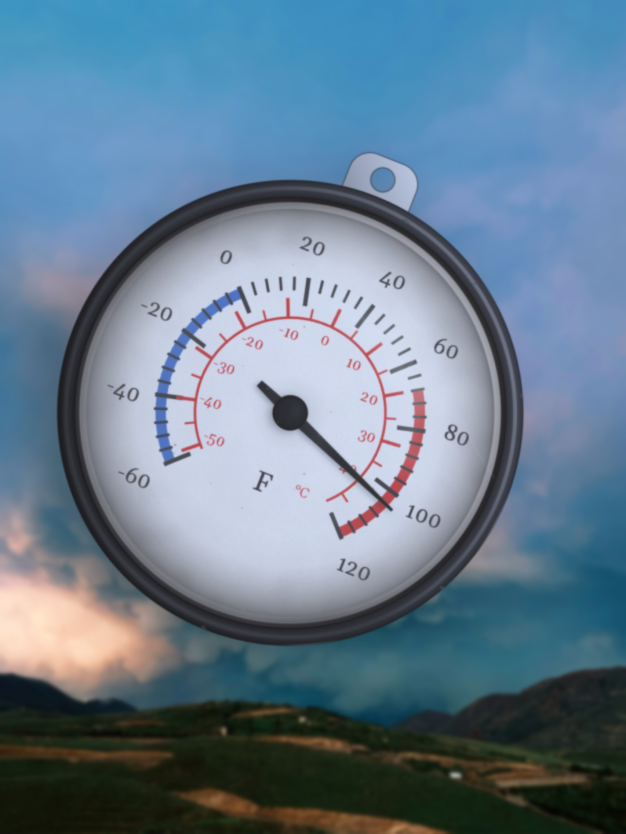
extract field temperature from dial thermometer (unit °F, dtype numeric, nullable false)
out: 104 °F
